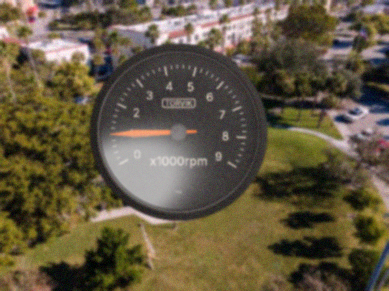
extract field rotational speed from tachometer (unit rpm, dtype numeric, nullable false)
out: 1000 rpm
